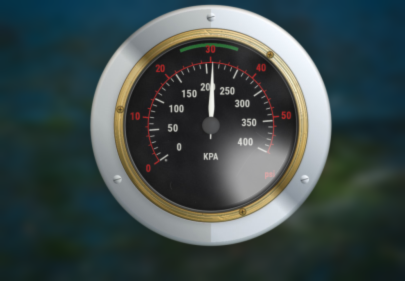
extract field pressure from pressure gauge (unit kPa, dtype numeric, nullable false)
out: 210 kPa
